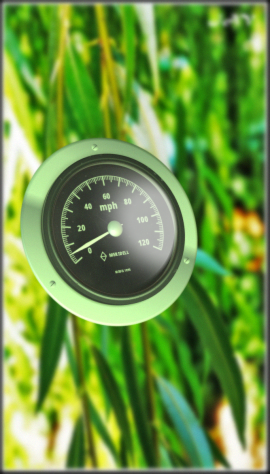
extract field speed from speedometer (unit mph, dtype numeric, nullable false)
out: 5 mph
